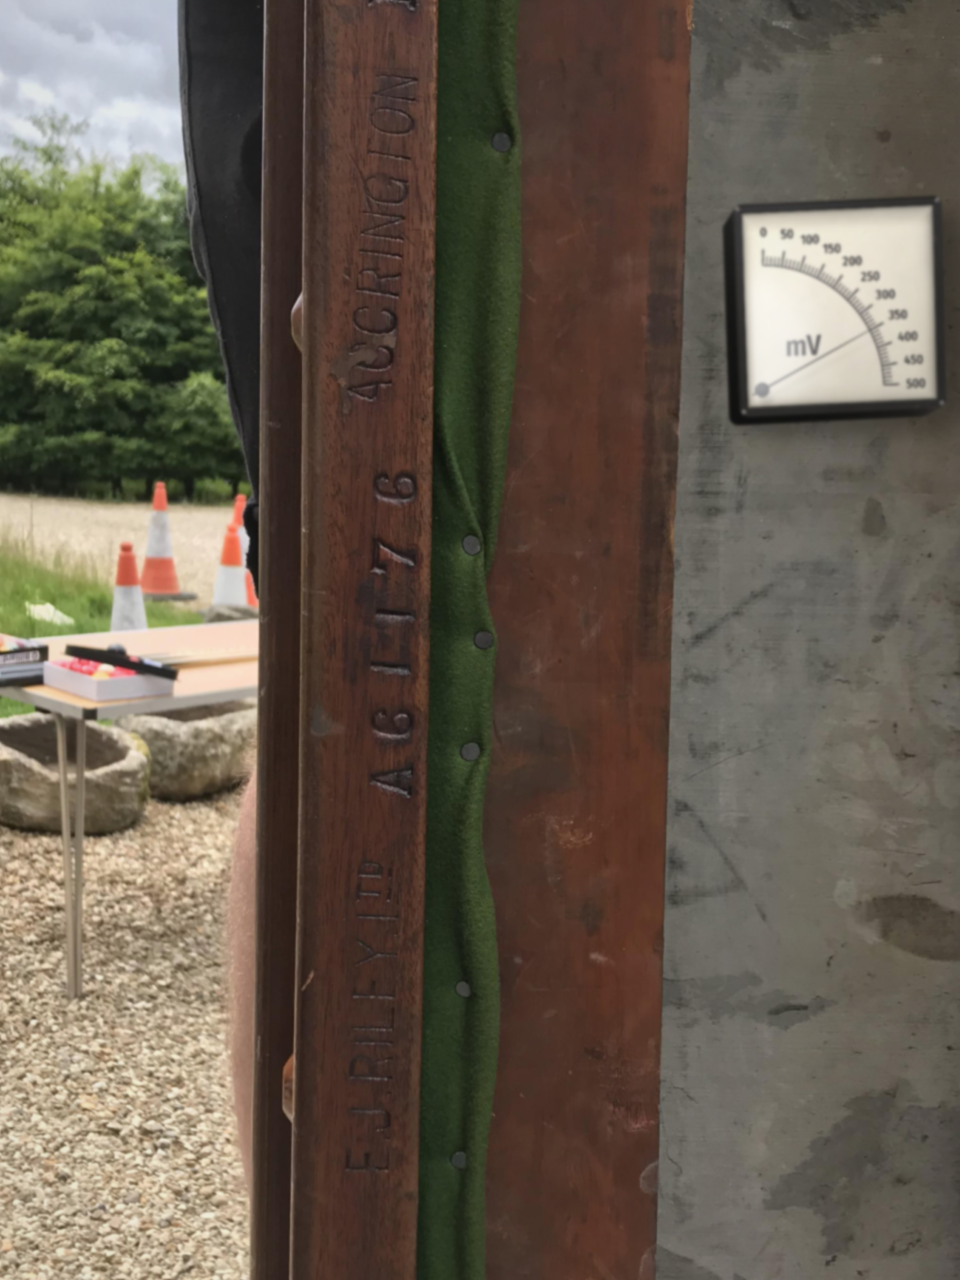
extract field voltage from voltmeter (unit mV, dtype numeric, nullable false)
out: 350 mV
